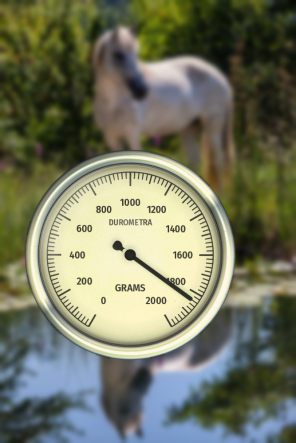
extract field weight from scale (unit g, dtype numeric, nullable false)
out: 1840 g
